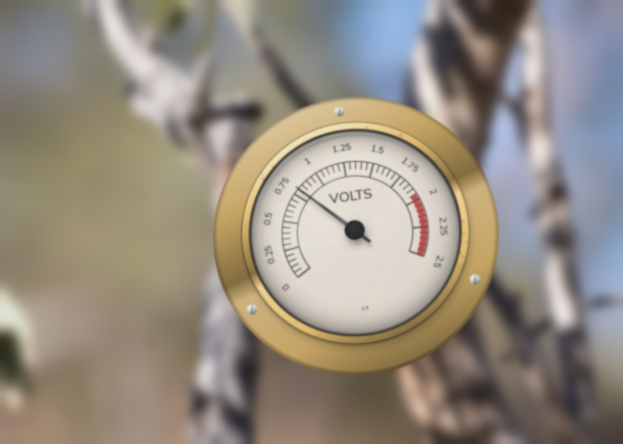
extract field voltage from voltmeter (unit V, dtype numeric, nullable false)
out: 0.8 V
